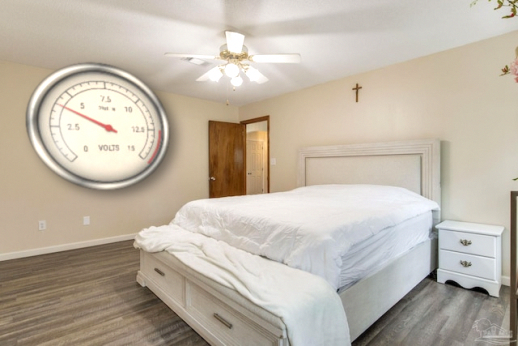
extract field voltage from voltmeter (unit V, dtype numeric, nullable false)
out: 4 V
